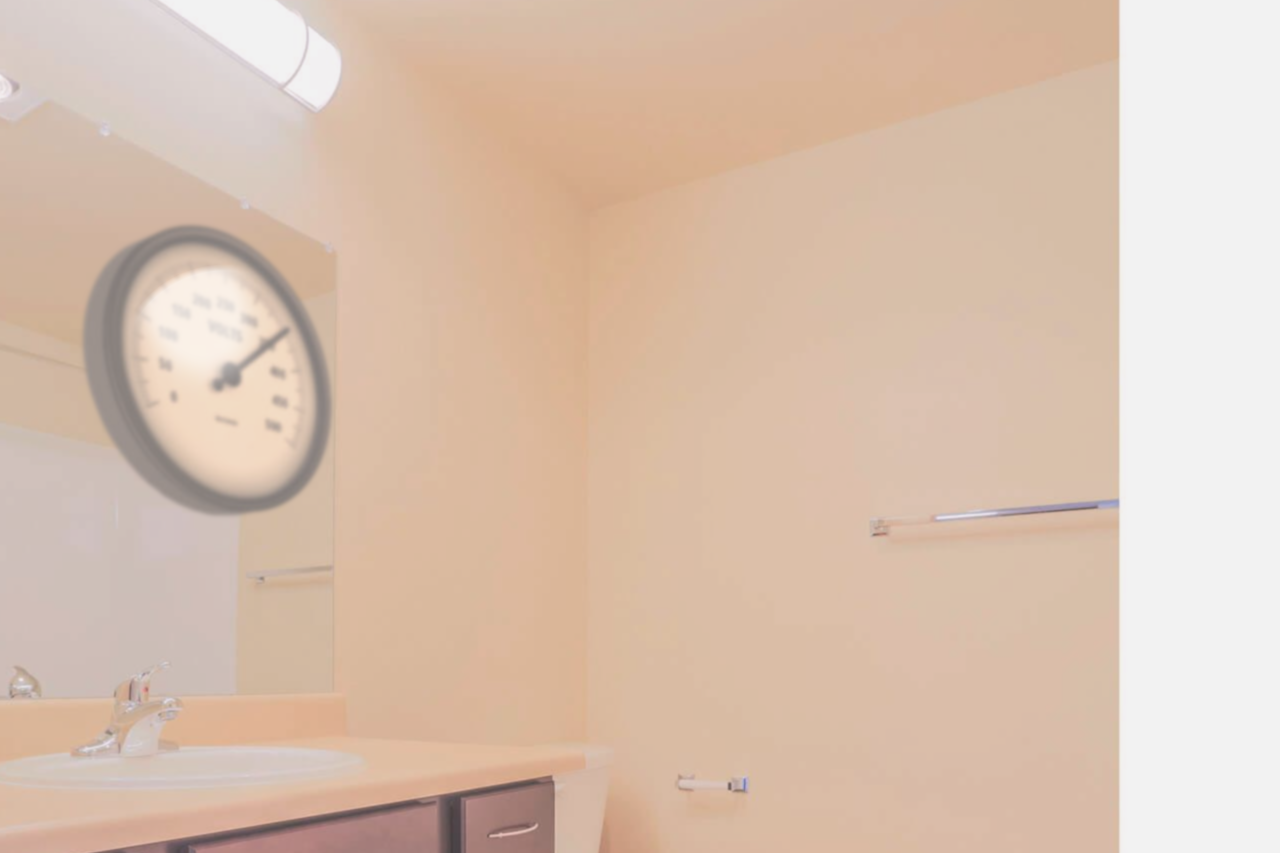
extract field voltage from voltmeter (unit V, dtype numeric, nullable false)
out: 350 V
